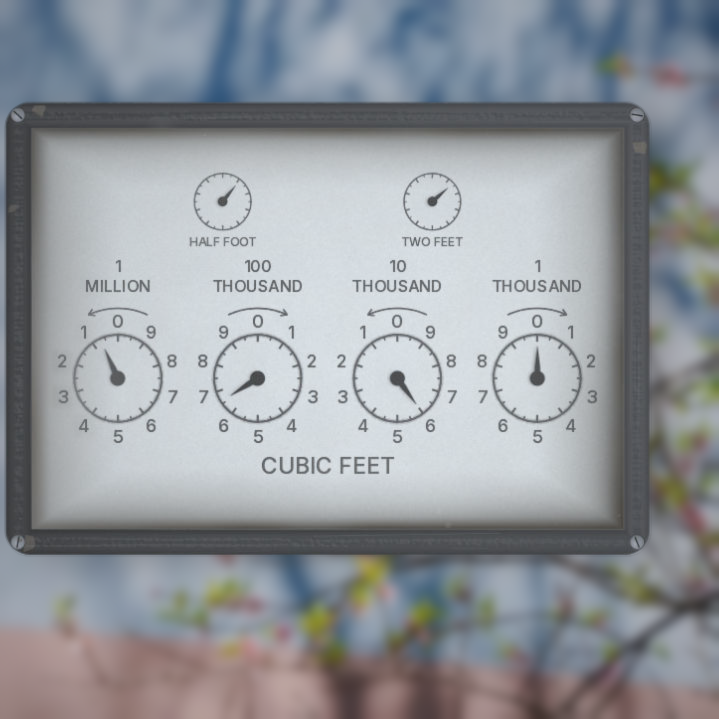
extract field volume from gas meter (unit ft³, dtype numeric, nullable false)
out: 66000 ft³
